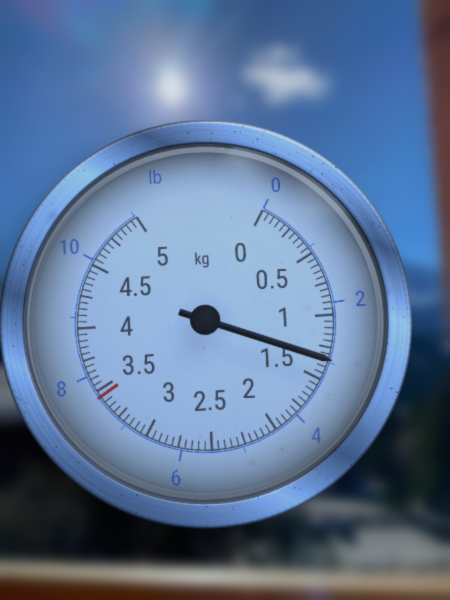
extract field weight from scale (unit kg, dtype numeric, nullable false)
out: 1.35 kg
